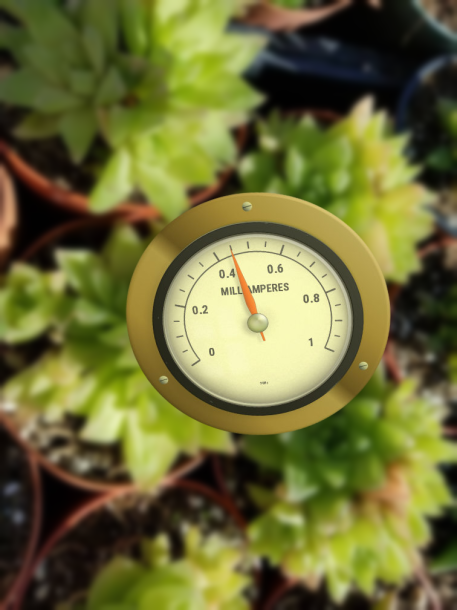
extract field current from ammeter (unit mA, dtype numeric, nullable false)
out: 0.45 mA
